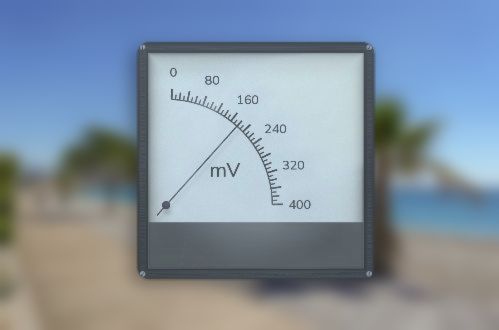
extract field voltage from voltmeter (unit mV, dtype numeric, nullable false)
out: 180 mV
